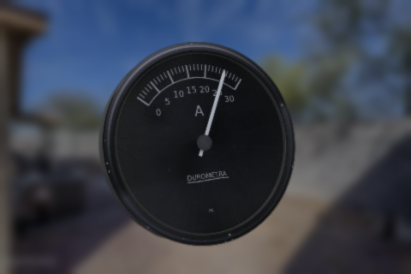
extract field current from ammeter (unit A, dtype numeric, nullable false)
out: 25 A
